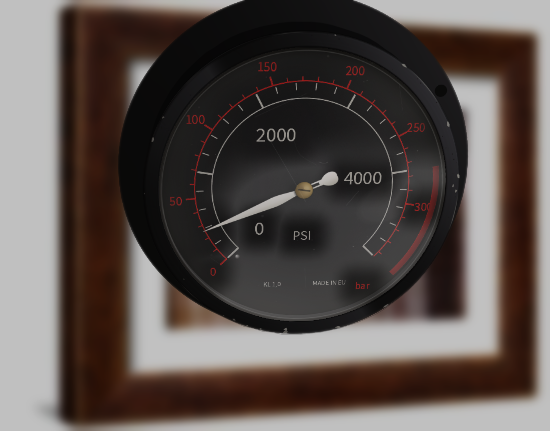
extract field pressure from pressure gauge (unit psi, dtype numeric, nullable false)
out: 400 psi
